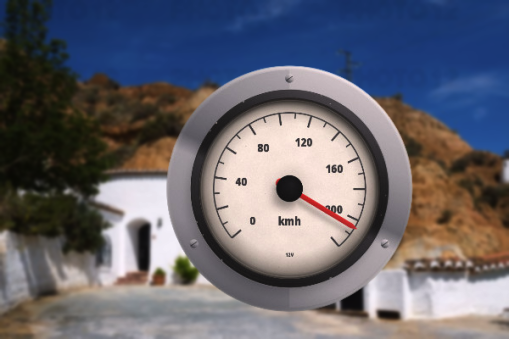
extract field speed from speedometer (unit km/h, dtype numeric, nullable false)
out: 205 km/h
